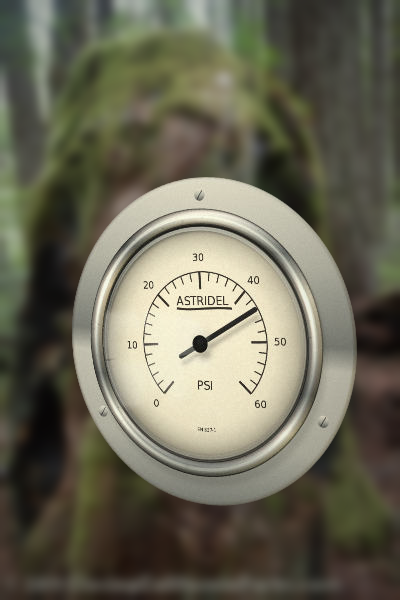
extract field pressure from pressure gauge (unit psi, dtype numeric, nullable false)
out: 44 psi
